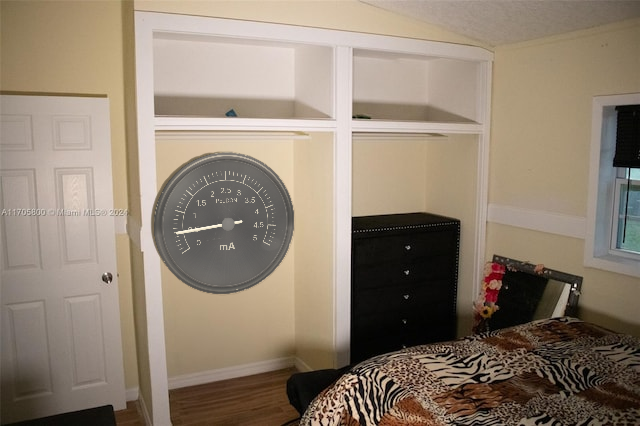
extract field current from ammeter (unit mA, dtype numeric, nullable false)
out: 0.5 mA
